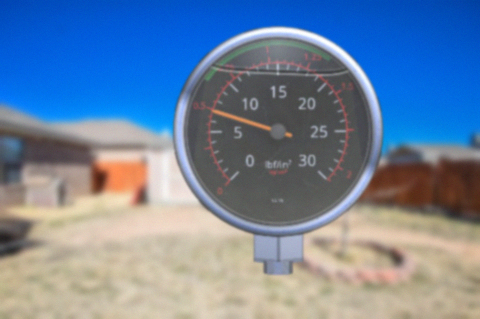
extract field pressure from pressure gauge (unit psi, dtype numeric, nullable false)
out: 7 psi
